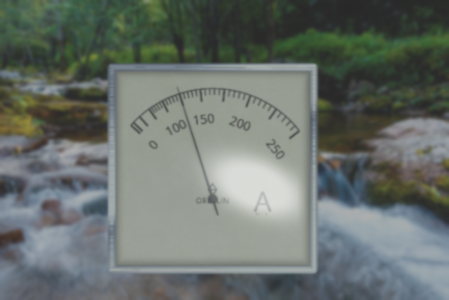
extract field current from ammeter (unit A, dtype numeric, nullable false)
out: 125 A
